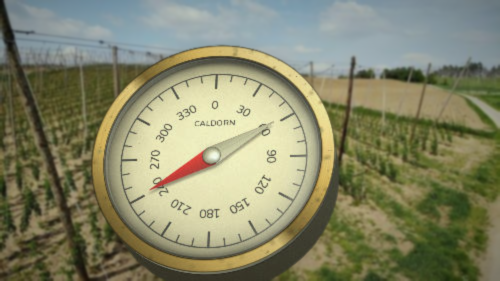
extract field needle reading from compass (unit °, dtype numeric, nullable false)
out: 240 °
